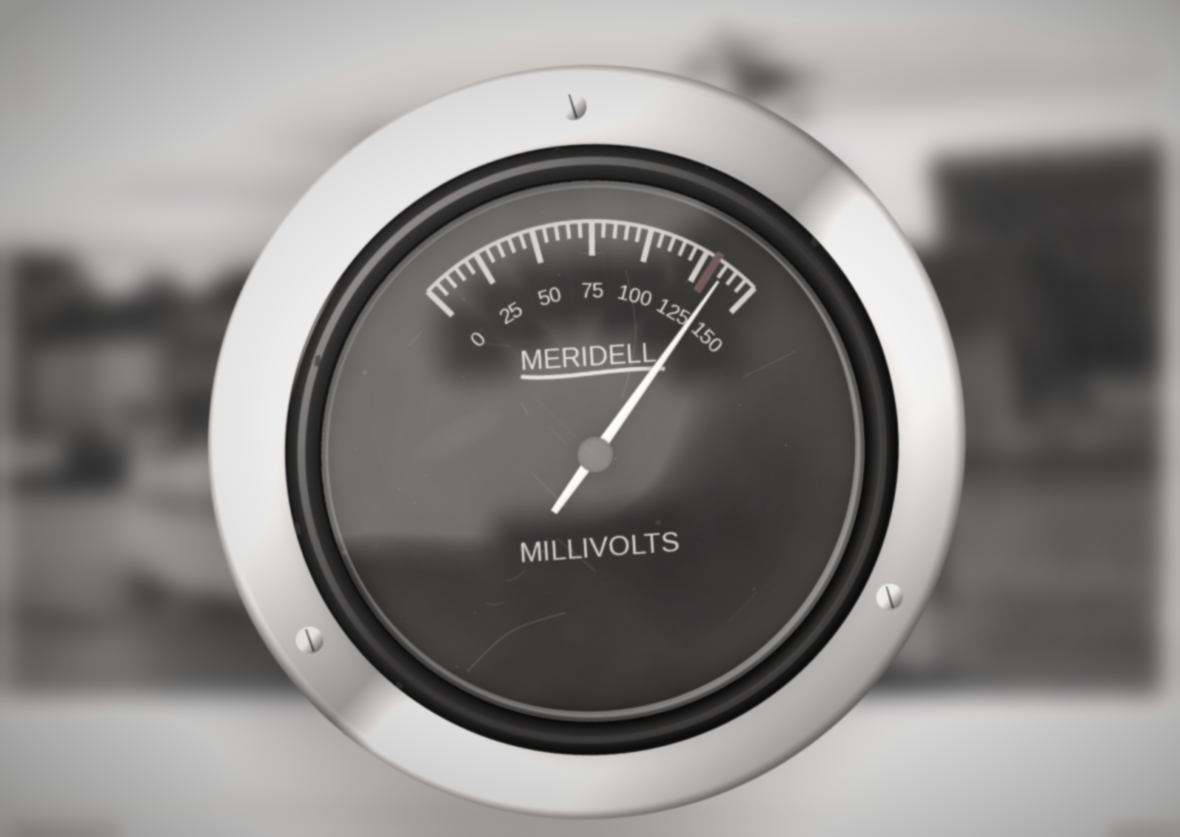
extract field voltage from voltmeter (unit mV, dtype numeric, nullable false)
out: 135 mV
